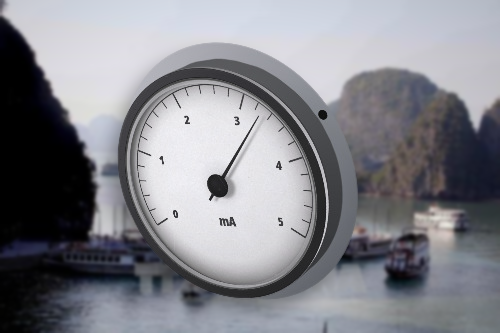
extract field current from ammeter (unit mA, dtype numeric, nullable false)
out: 3.3 mA
